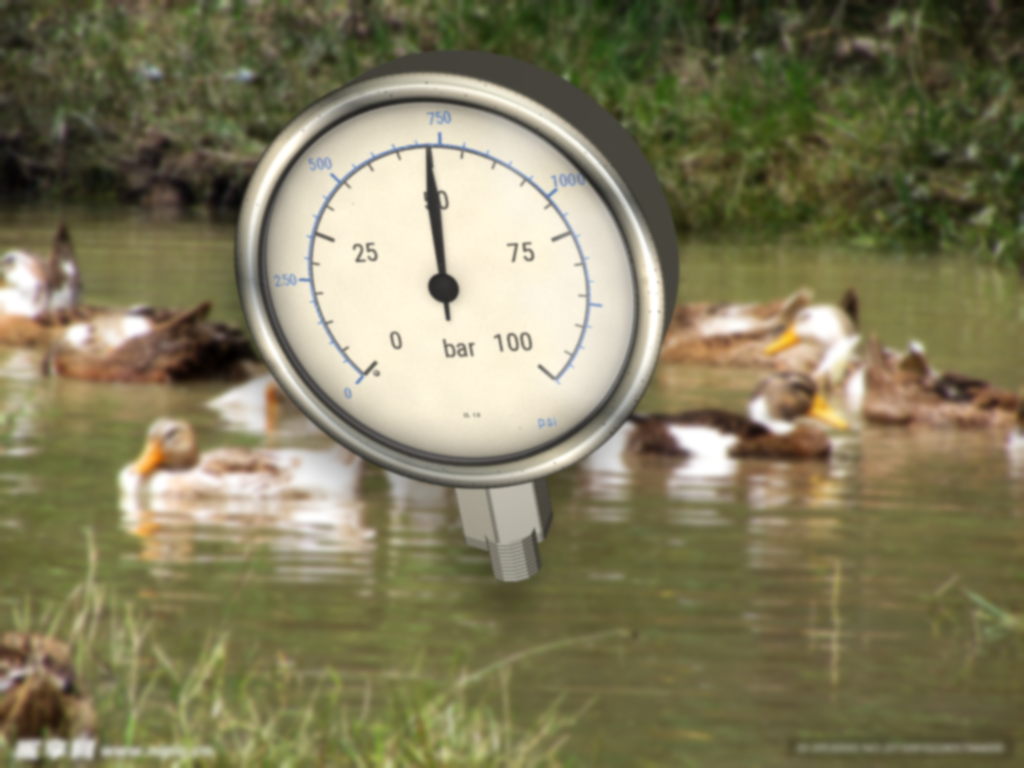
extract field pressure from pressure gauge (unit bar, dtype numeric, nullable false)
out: 50 bar
